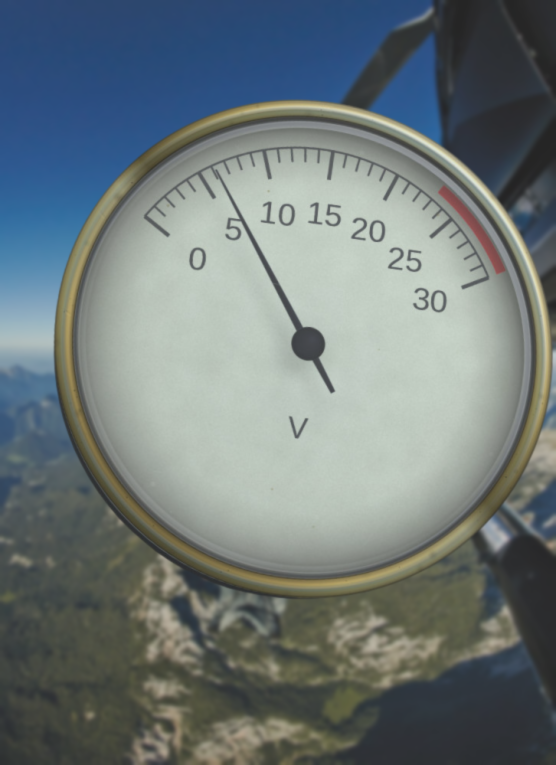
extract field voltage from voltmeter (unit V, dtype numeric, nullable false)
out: 6 V
